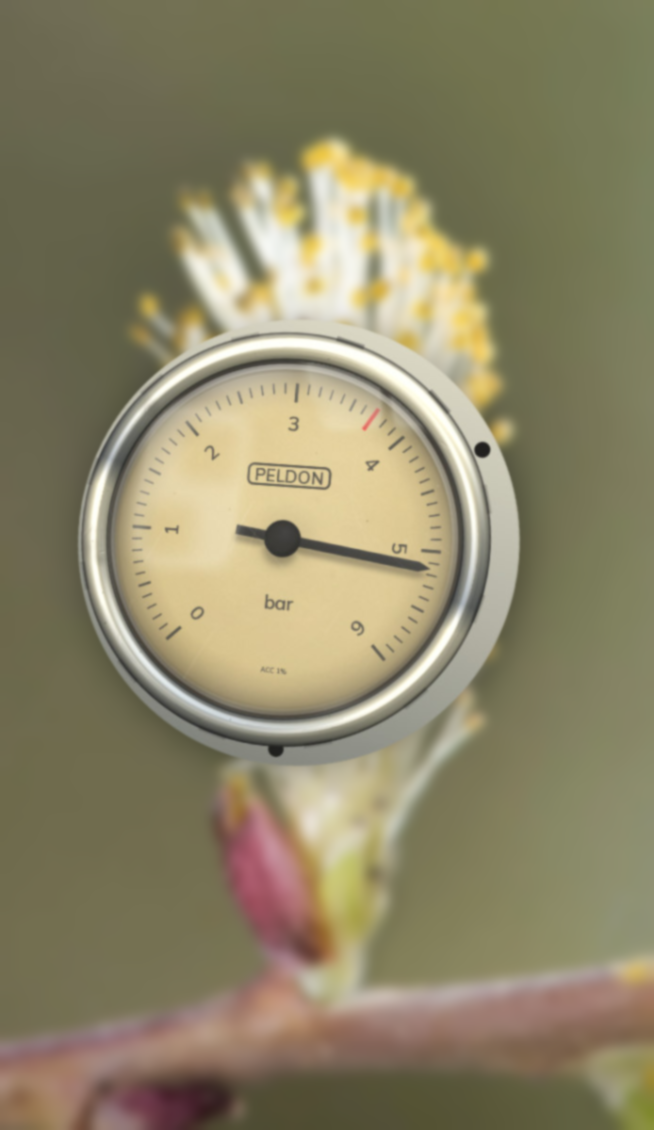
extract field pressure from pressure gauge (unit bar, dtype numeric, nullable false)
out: 5.15 bar
